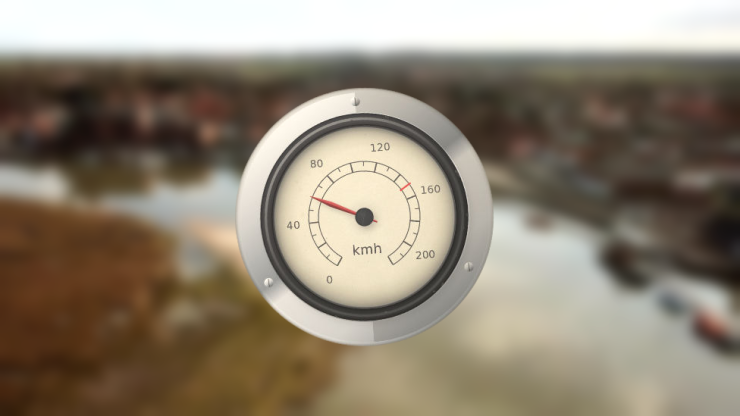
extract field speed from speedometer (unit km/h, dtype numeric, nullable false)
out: 60 km/h
